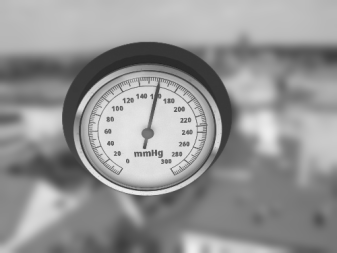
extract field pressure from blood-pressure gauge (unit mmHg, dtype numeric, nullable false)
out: 160 mmHg
